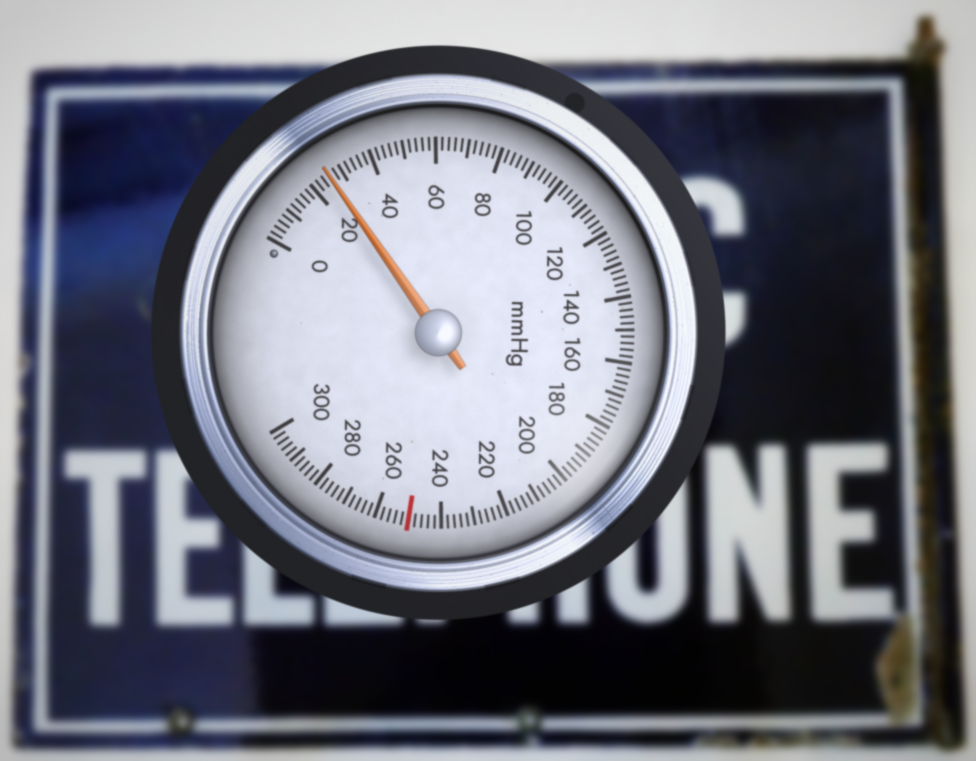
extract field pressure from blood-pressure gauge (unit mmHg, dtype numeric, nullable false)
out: 26 mmHg
